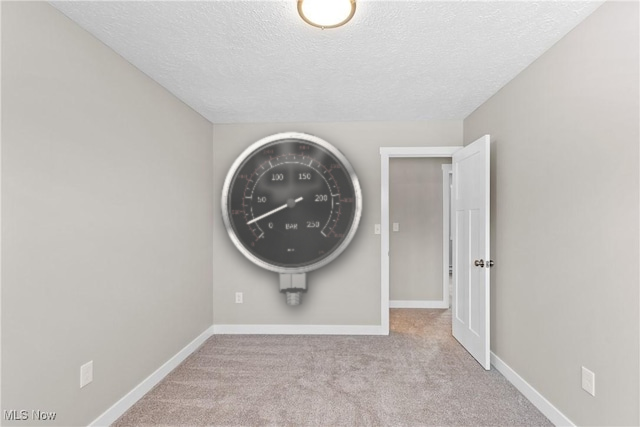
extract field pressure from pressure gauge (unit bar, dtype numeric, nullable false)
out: 20 bar
